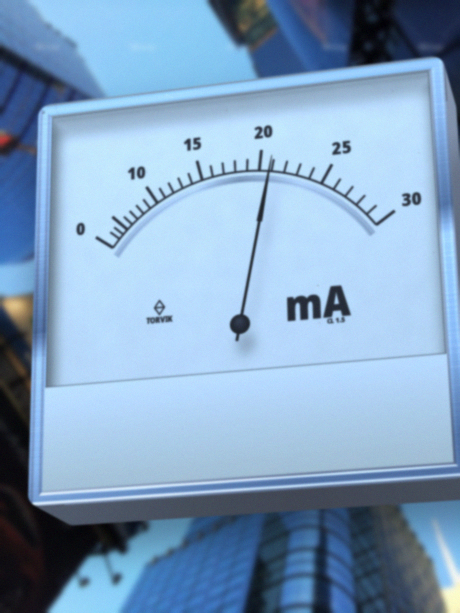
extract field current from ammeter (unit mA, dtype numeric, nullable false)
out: 21 mA
